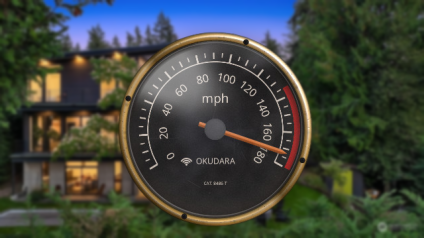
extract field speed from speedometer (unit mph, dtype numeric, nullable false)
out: 172.5 mph
